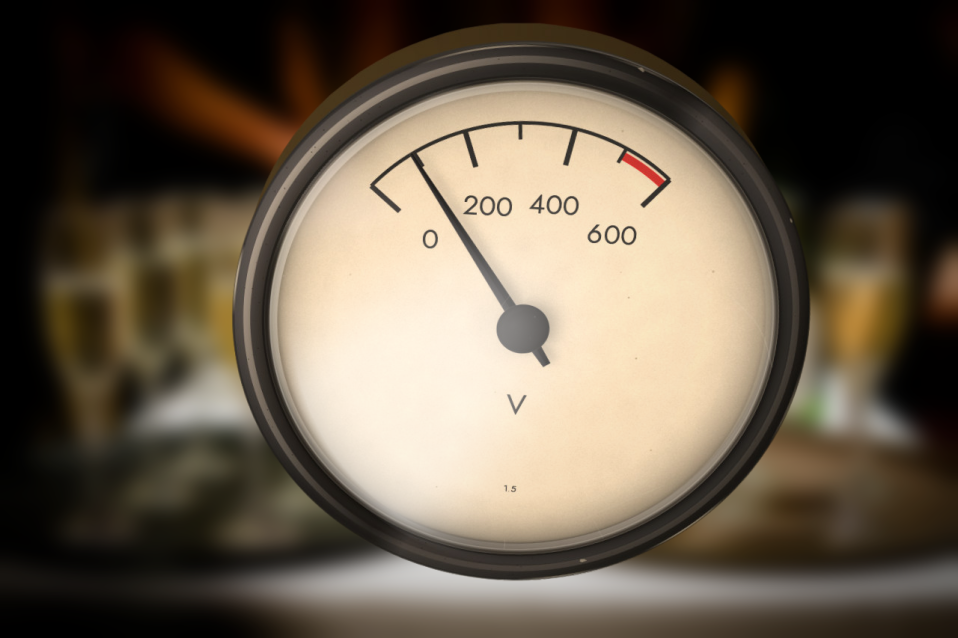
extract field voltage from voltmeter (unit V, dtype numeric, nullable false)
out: 100 V
